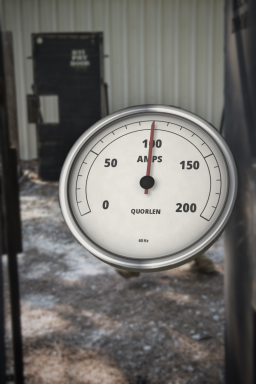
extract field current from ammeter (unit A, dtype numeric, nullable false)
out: 100 A
